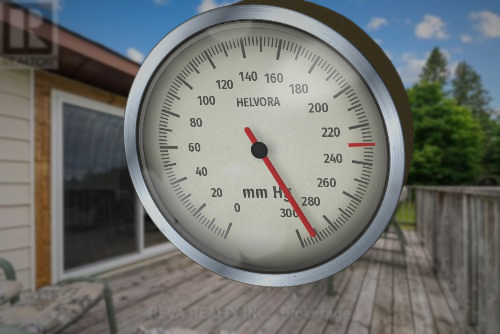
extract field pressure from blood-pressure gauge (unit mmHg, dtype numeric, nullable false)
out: 290 mmHg
